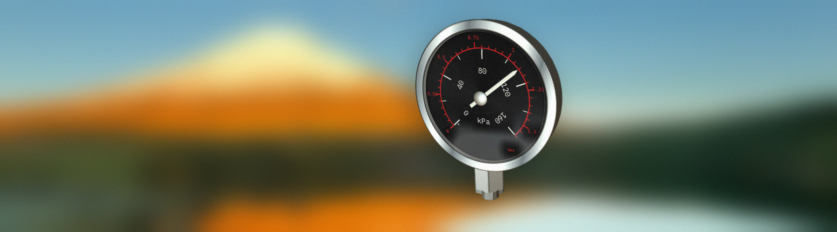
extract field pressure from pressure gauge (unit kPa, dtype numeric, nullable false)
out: 110 kPa
